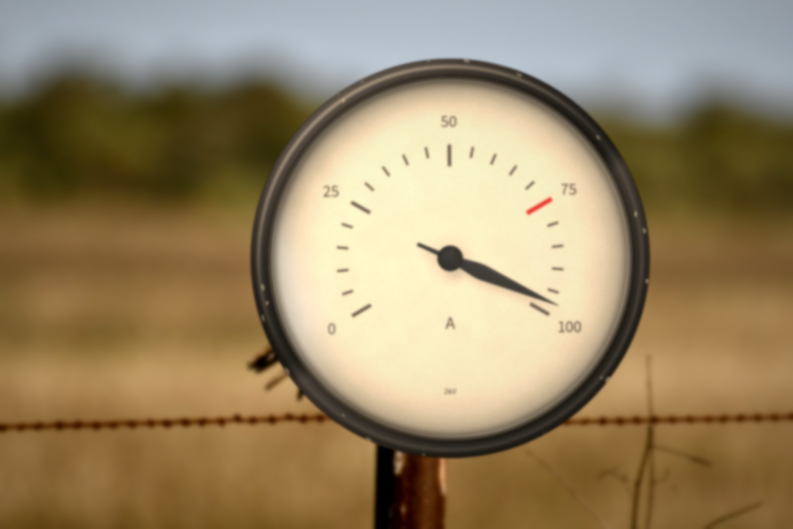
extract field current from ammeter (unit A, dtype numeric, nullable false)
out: 97.5 A
